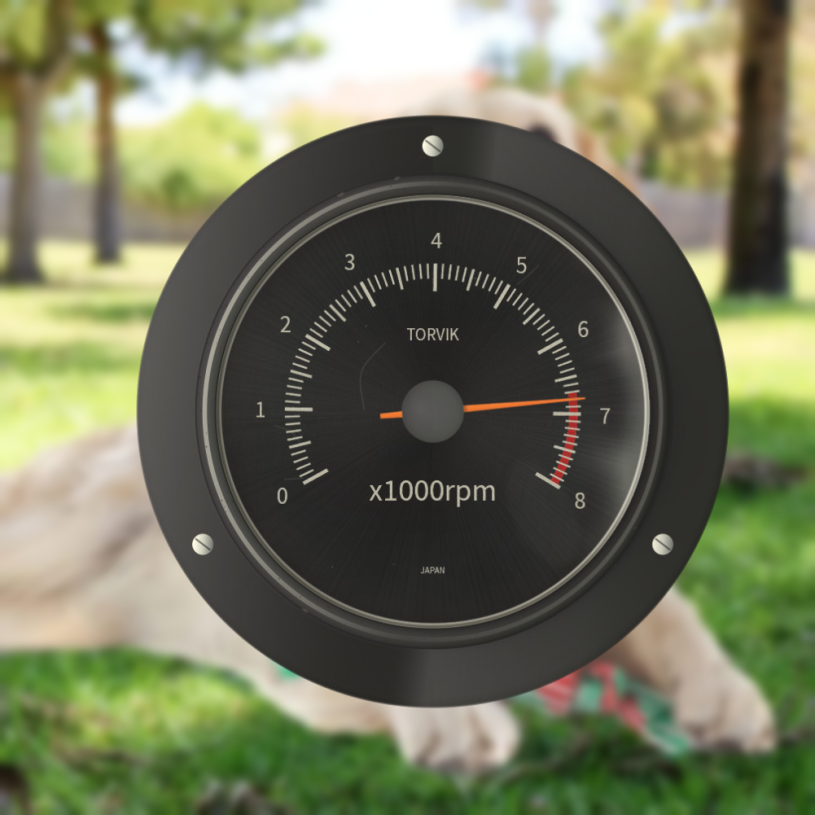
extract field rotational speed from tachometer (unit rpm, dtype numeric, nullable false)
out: 6800 rpm
